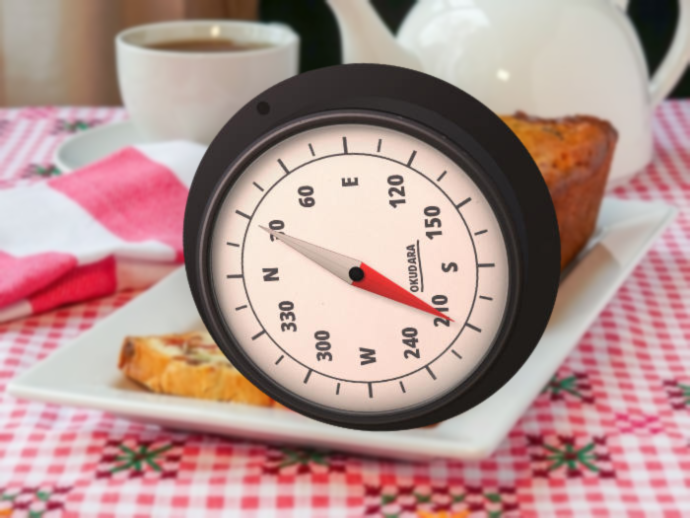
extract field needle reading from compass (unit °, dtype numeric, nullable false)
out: 210 °
